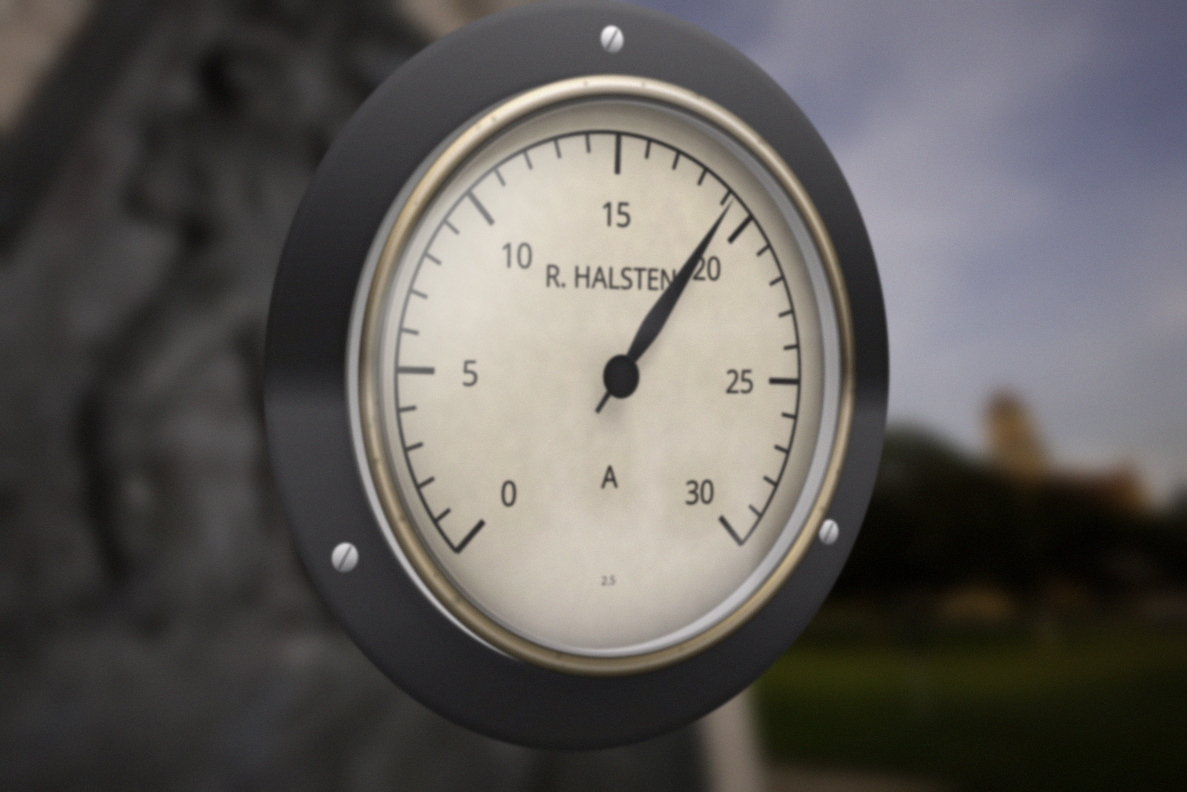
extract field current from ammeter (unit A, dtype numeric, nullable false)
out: 19 A
